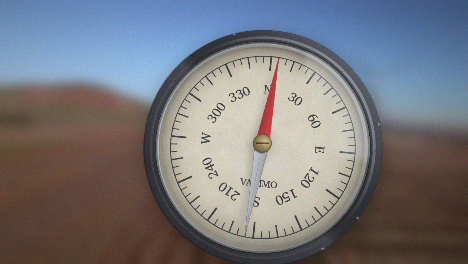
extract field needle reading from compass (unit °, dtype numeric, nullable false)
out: 5 °
